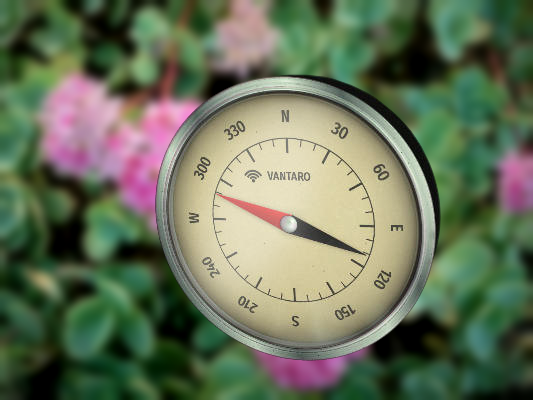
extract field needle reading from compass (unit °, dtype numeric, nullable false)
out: 290 °
